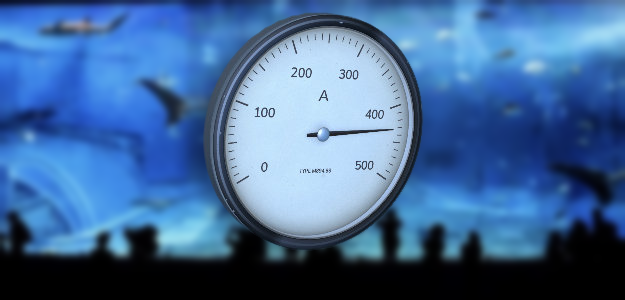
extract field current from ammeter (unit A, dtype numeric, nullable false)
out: 430 A
